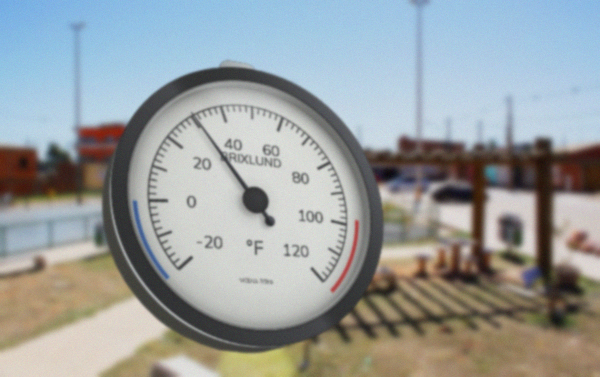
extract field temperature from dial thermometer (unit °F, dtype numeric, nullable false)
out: 30 °F
